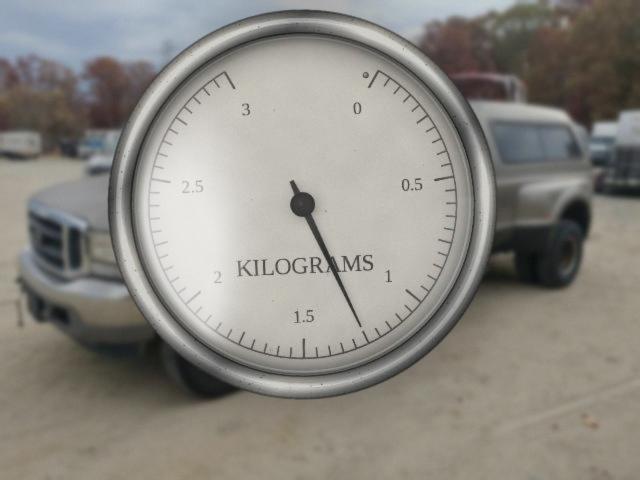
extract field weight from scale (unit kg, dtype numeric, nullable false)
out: 1.25 kg
